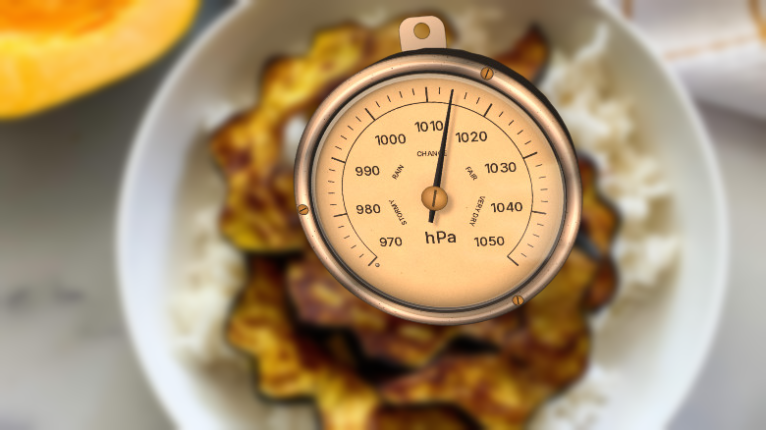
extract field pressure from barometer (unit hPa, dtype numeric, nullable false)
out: 1014 hPa
